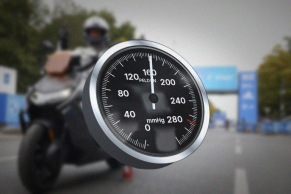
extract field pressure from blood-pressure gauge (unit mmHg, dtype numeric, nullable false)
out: 160 mmHg
